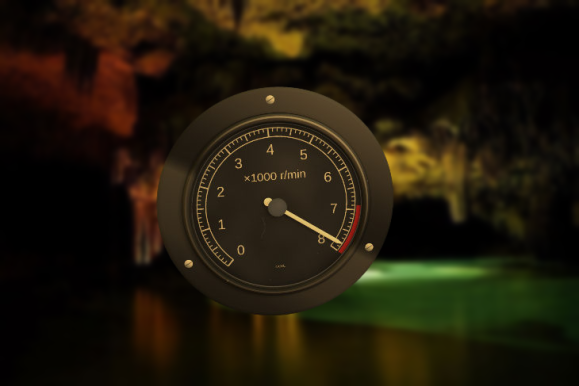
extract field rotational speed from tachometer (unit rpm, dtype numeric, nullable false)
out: 7800 rpm
